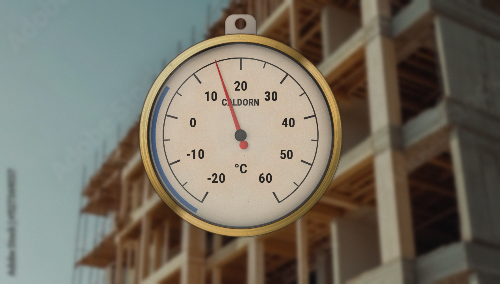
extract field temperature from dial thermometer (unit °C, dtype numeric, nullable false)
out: 15 °C
